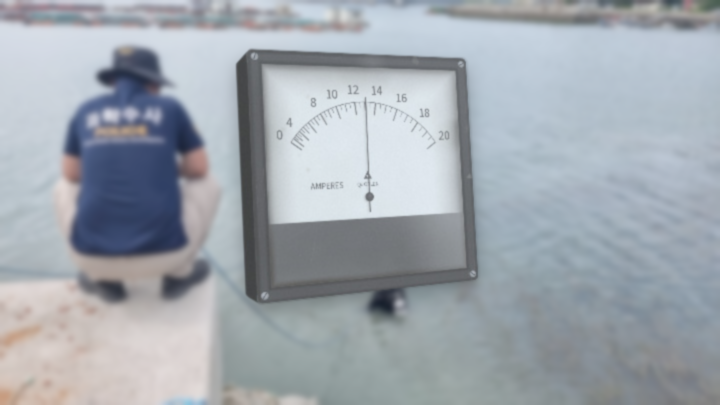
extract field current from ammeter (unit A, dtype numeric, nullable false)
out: 13 A
